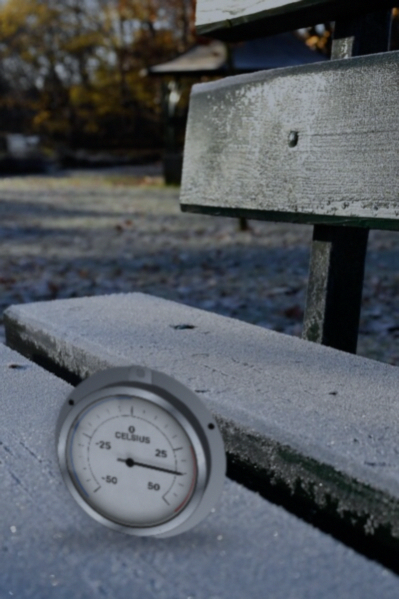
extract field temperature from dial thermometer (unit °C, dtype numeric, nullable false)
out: 35 °C
